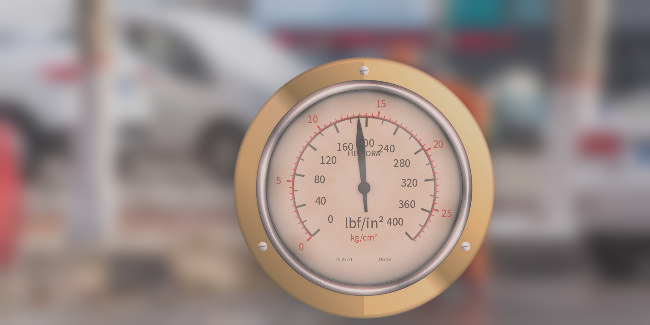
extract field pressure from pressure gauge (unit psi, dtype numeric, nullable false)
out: 190 psi
